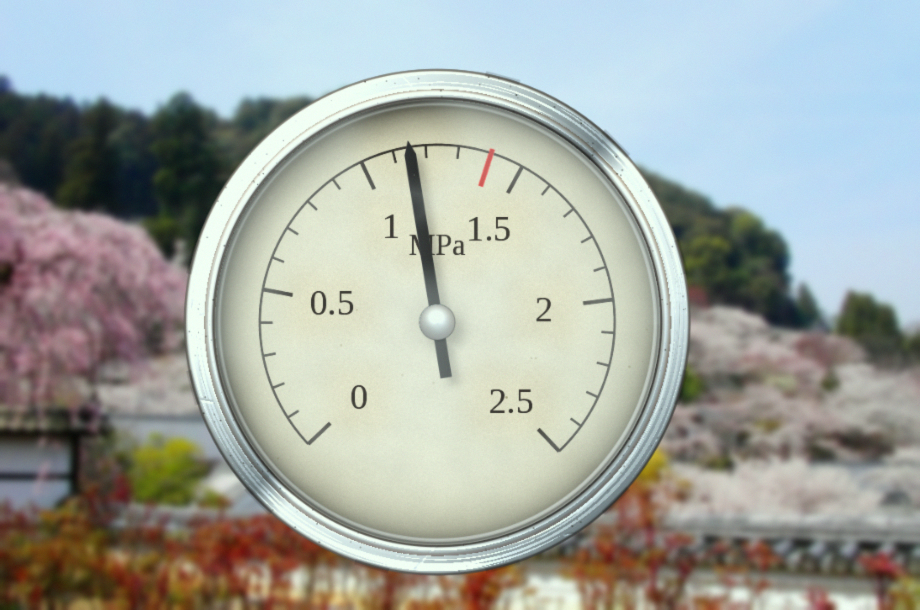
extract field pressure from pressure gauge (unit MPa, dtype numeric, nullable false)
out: 1.15 MPa
